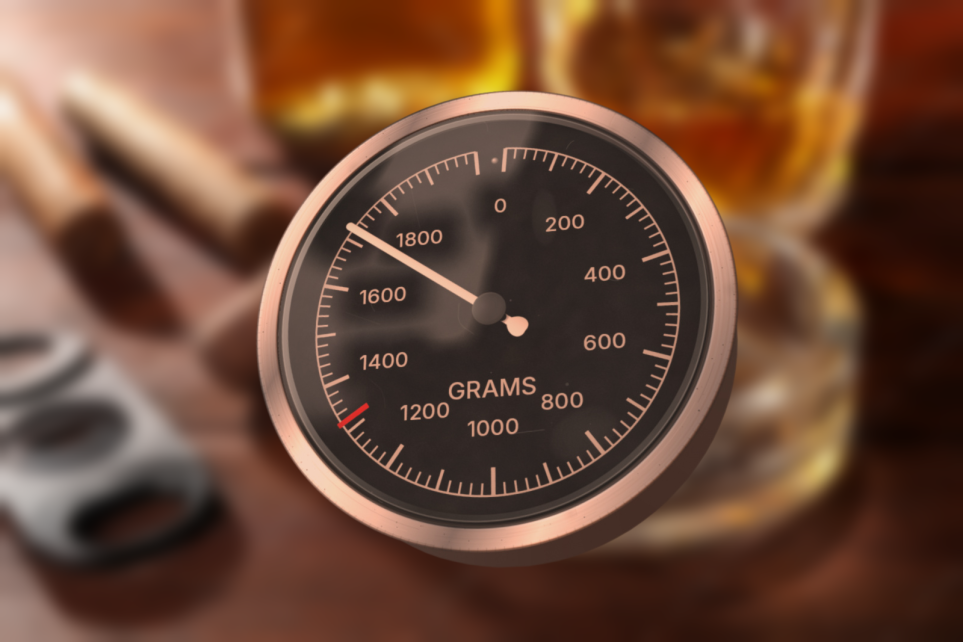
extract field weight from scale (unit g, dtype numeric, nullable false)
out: 1720 g
